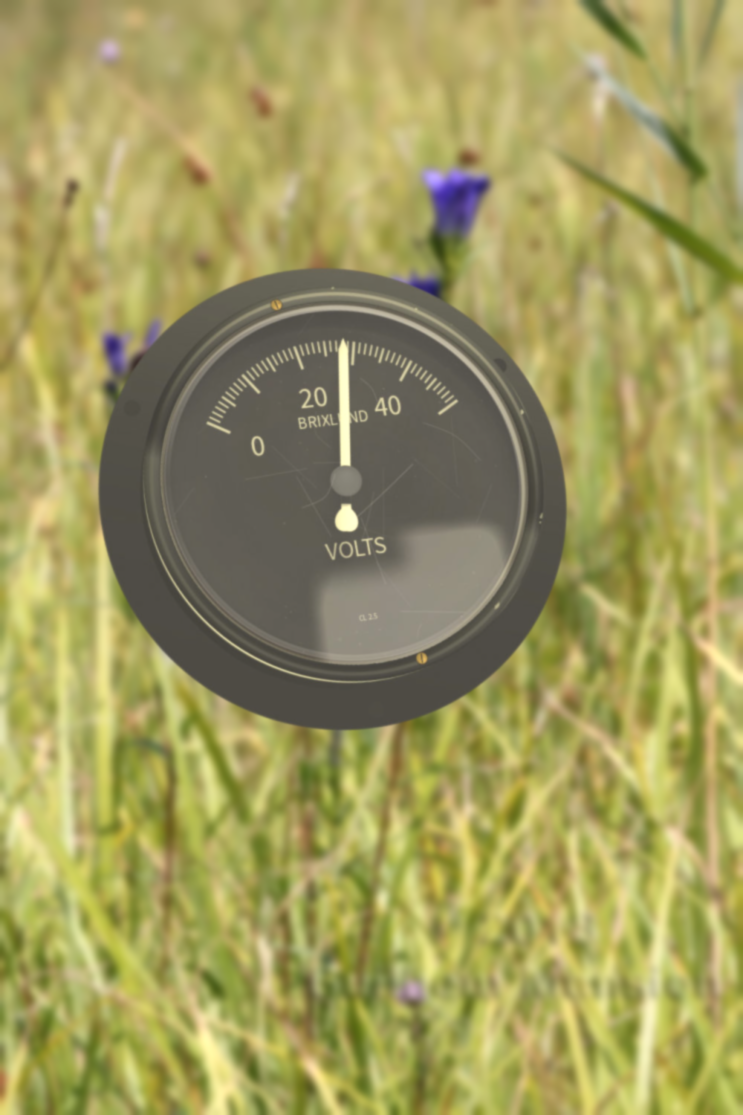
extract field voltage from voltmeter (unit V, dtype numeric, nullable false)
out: 28 V
